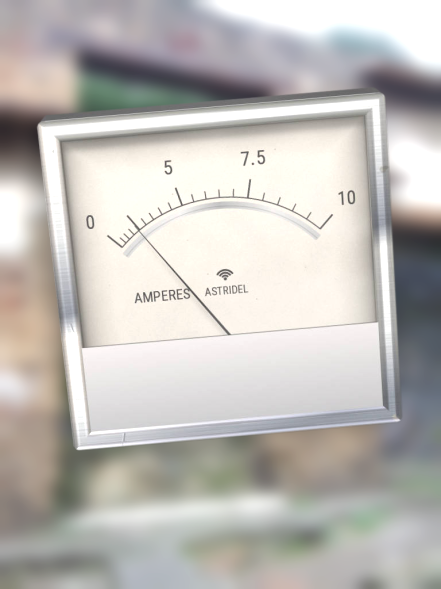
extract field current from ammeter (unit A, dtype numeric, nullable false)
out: 2.5 A
